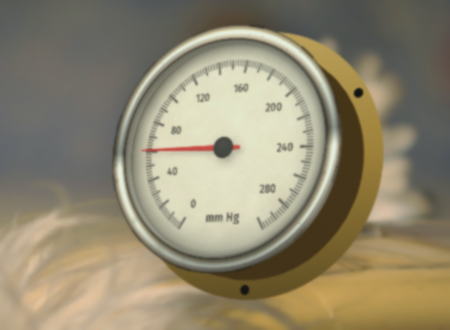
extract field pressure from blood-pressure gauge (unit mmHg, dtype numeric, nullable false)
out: 60 mmHg
